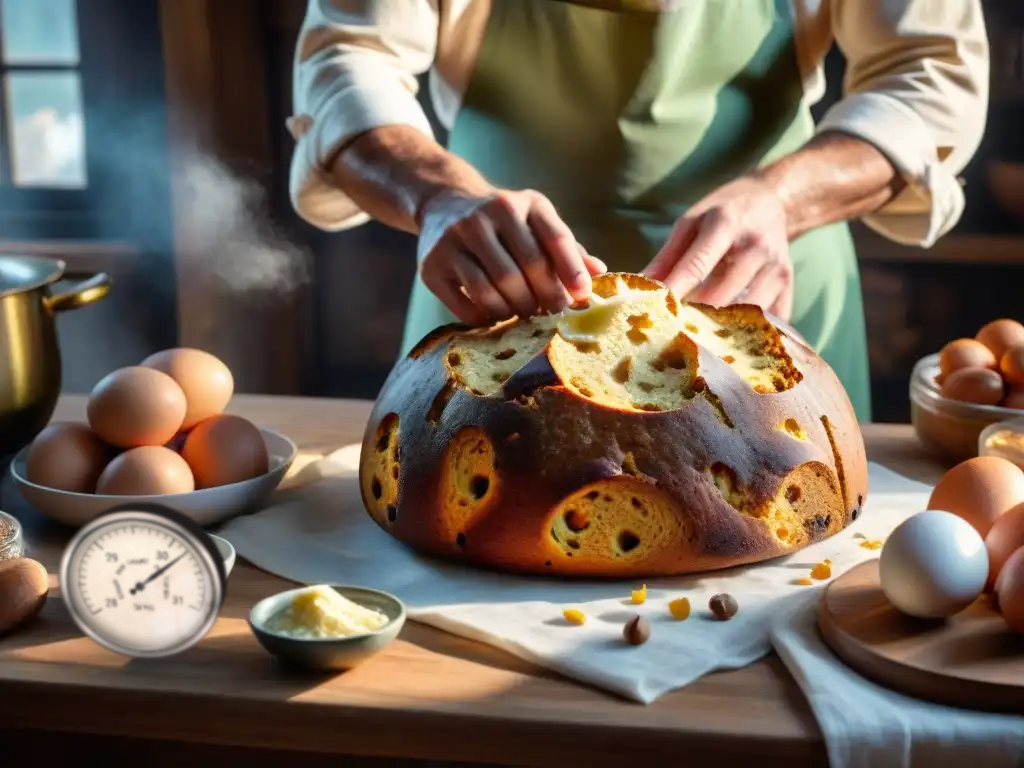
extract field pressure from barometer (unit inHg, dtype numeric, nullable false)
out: 30.2 inHg
